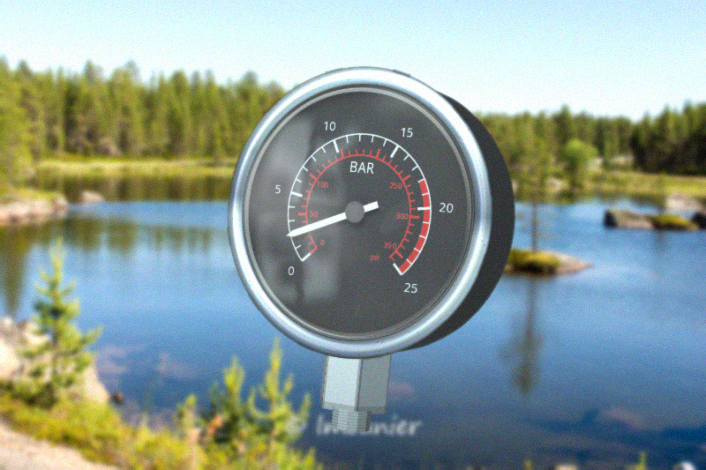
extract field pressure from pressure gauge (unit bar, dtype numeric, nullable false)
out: 2 bar
